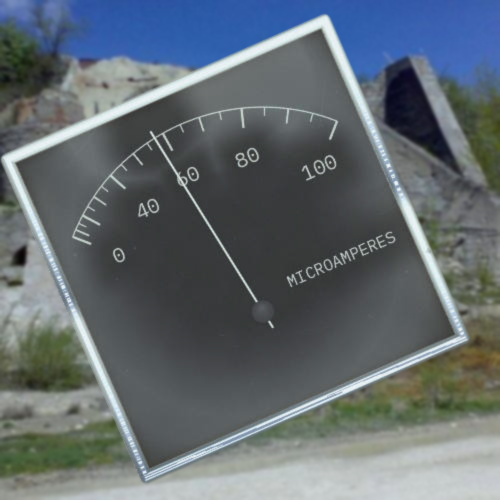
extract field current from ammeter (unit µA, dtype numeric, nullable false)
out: 57.5 µA
